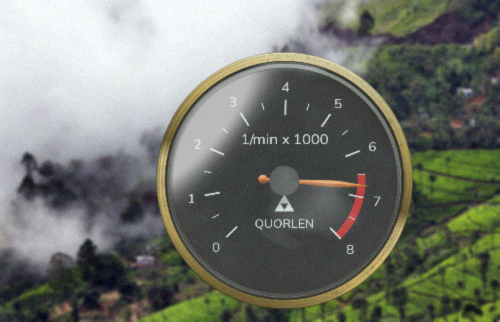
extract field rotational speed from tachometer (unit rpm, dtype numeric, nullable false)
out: 6750 rpm
